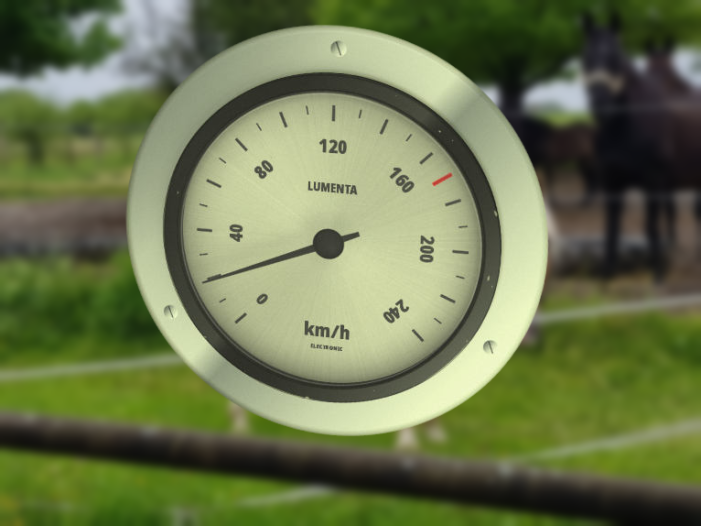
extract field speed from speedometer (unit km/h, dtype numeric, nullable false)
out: 20 km/h
